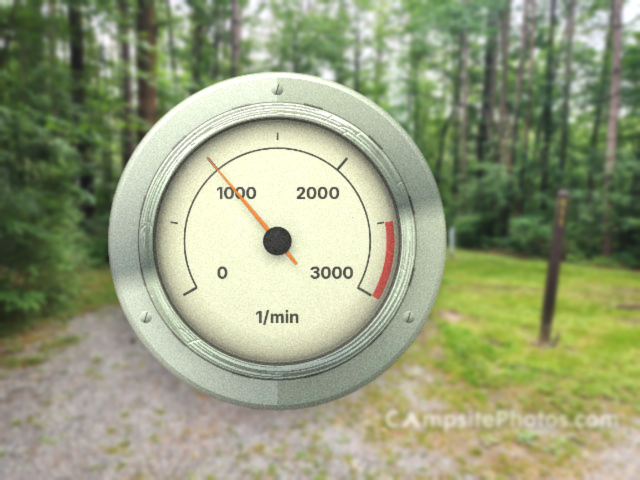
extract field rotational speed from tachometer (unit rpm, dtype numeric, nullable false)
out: 1000 rpm
